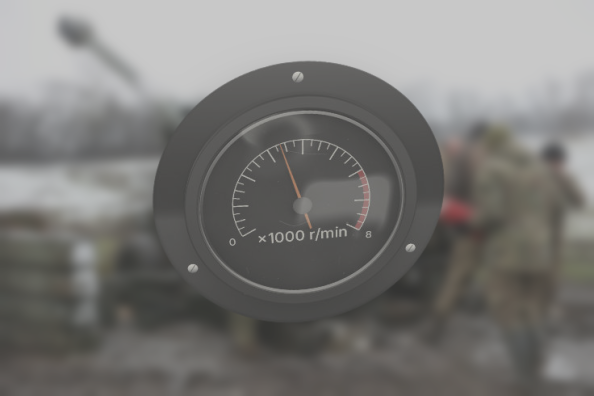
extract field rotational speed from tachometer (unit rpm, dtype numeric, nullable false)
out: 3375 rpm
